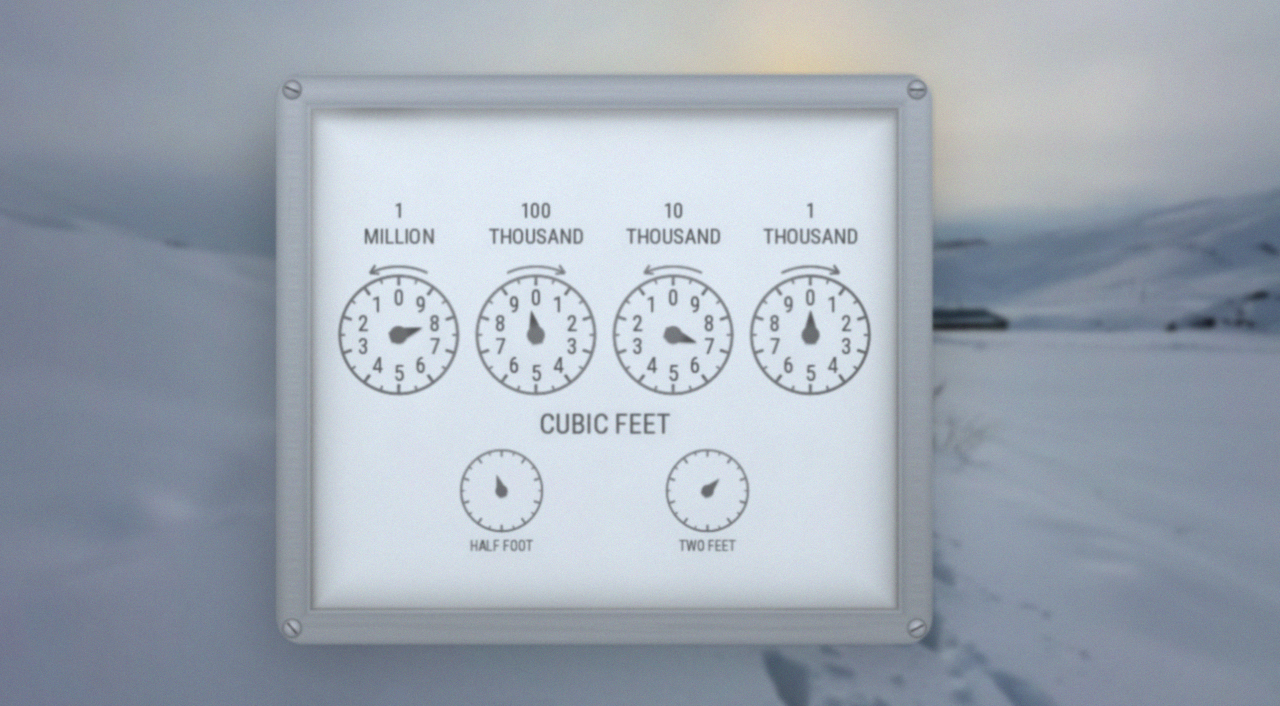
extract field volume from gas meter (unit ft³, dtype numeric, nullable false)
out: 797000 ft³
